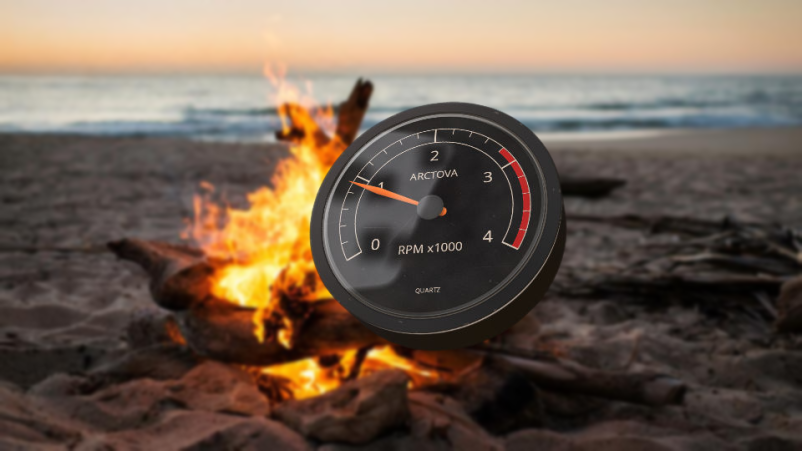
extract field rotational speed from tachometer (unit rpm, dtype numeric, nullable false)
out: 900 rpm
